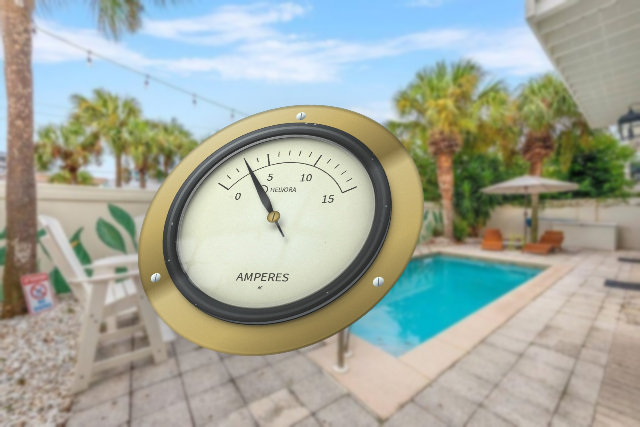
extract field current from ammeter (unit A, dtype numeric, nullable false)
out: 3 A
